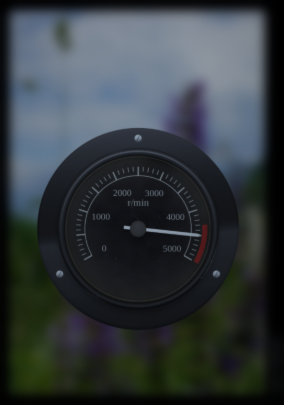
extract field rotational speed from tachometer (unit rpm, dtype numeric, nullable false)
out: 4500 rpm
